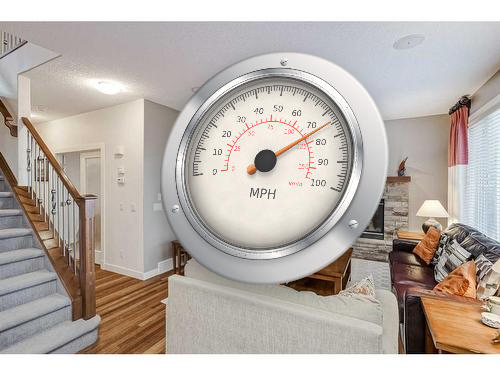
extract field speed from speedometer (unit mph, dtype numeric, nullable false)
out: 75 mph
